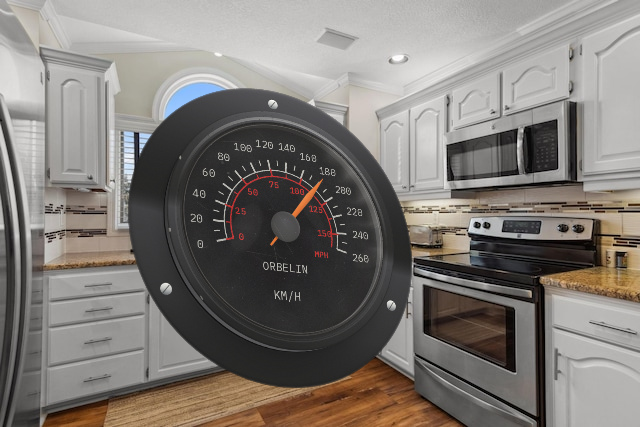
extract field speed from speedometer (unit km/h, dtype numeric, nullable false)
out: 180 km/h
